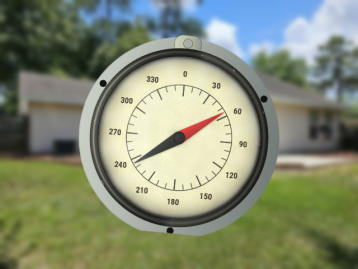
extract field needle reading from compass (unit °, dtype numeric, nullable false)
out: 55 °
